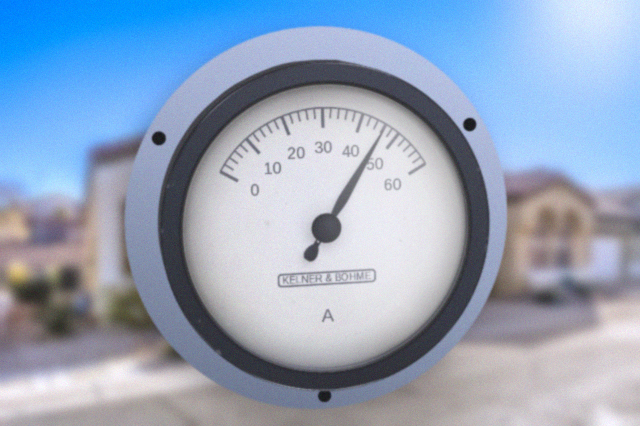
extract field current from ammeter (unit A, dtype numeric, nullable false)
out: 46 A
